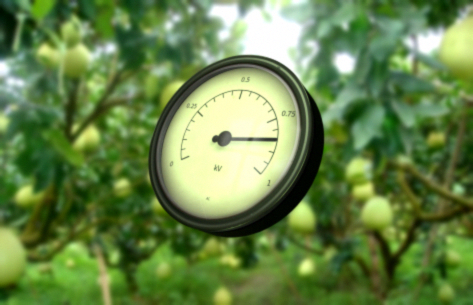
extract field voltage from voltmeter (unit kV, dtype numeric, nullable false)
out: 0.85 kV
